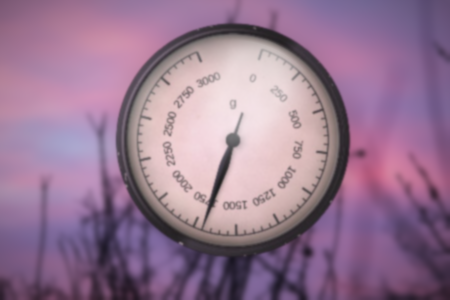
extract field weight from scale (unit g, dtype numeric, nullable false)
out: 1700 g
